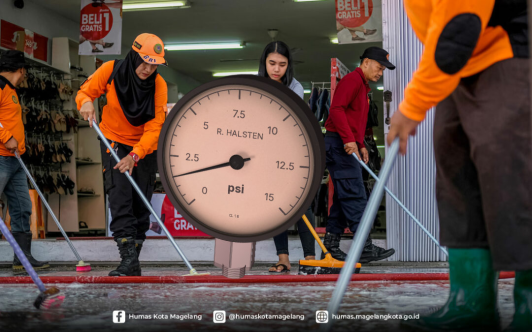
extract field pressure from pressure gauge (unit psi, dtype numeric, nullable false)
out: 1.5 psi
